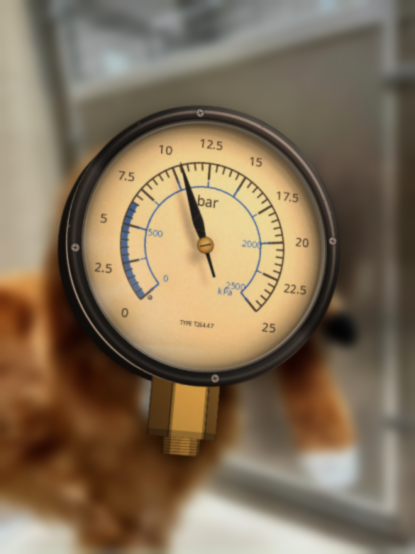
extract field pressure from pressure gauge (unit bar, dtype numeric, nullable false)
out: 10.5 bar
